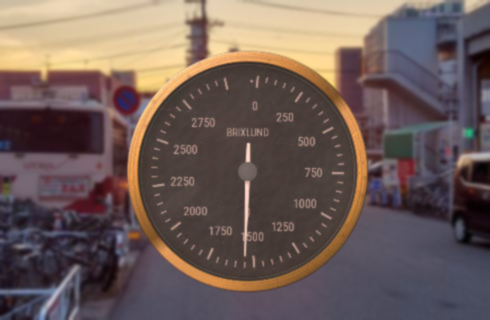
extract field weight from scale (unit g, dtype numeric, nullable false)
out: 1550 g
